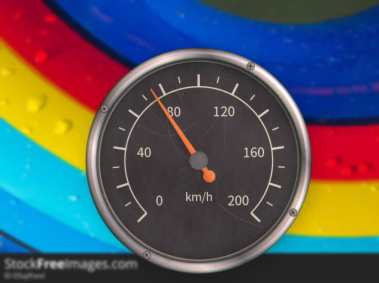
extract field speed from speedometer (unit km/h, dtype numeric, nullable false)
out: 75 km/h
